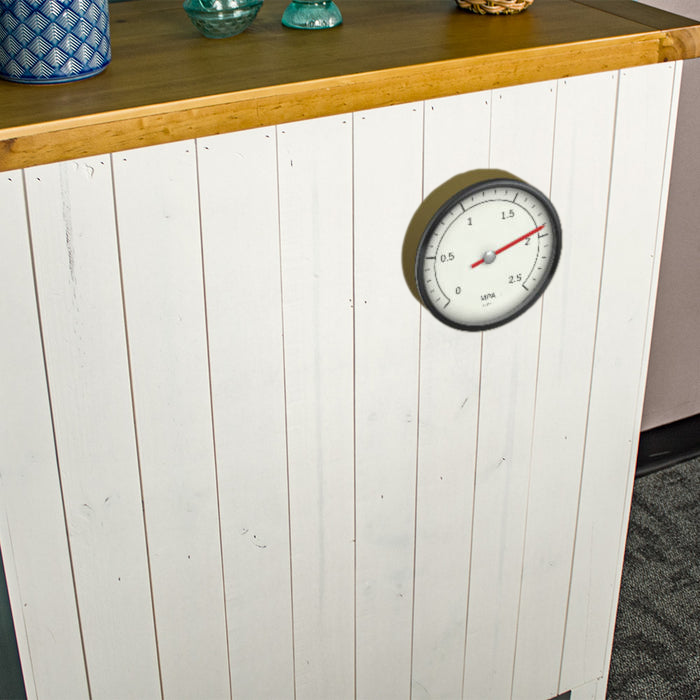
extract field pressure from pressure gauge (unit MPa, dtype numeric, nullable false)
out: 1.9 MPa
